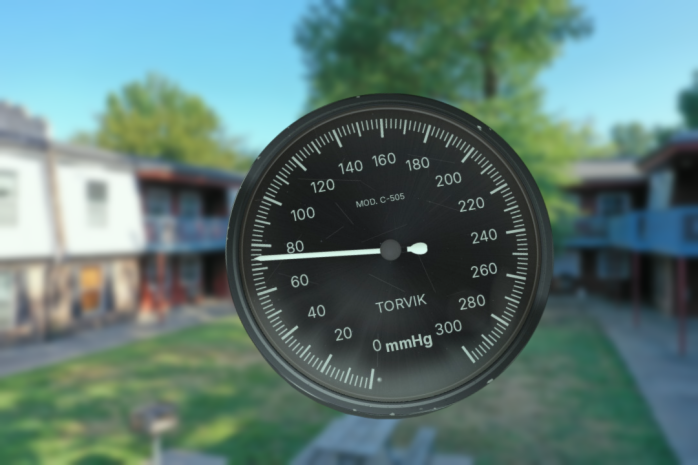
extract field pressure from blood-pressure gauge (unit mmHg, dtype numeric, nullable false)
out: 74 mmHg
